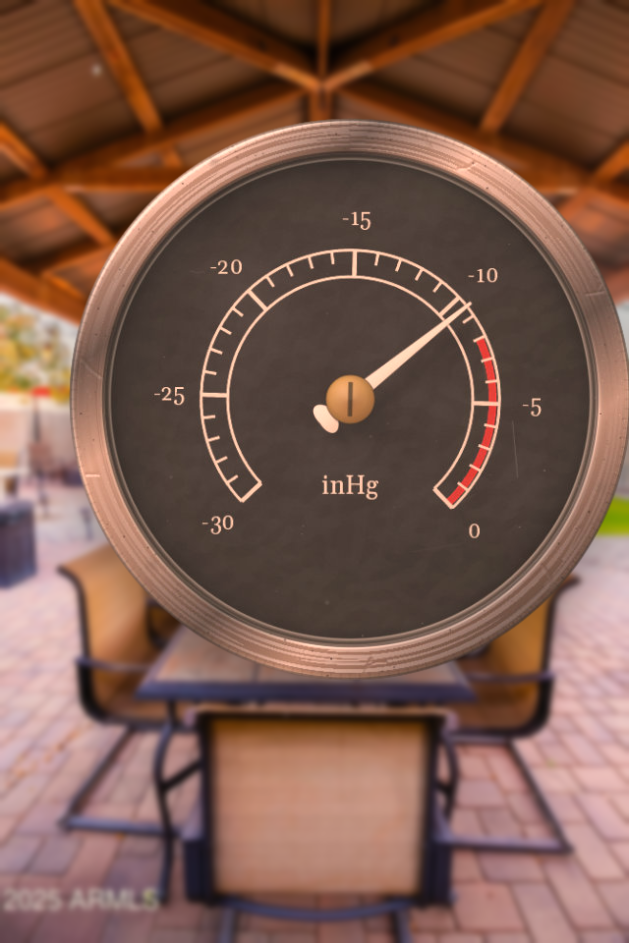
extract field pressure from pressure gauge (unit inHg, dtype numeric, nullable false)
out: -9.5 inHg
